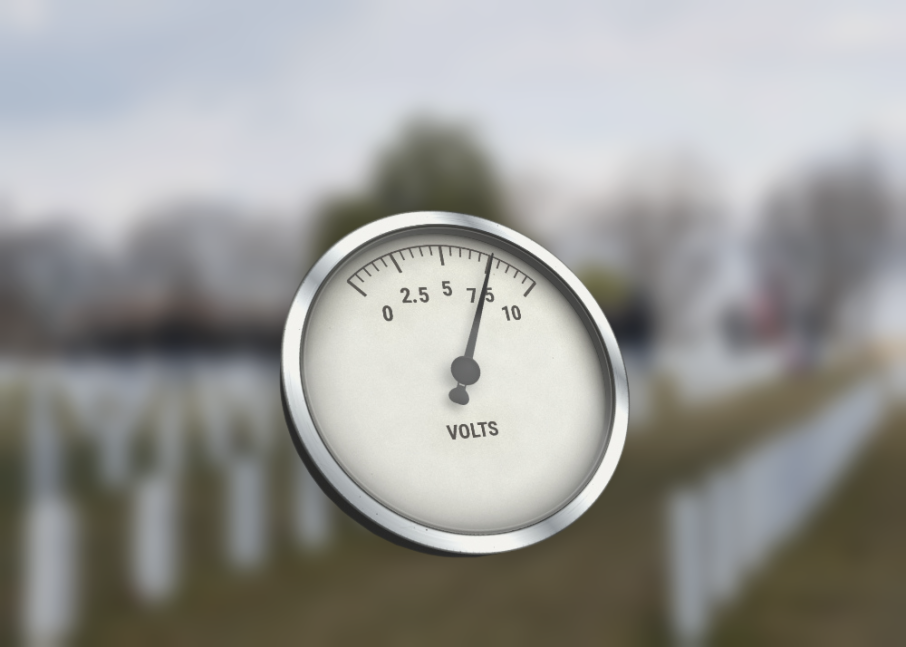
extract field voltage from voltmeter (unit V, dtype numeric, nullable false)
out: 7.5 V
